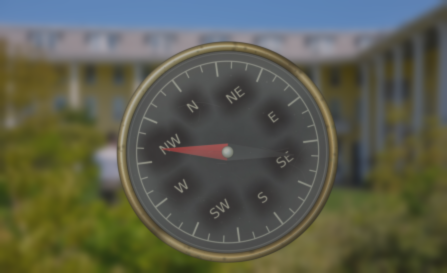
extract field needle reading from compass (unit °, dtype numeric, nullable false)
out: 310 °
